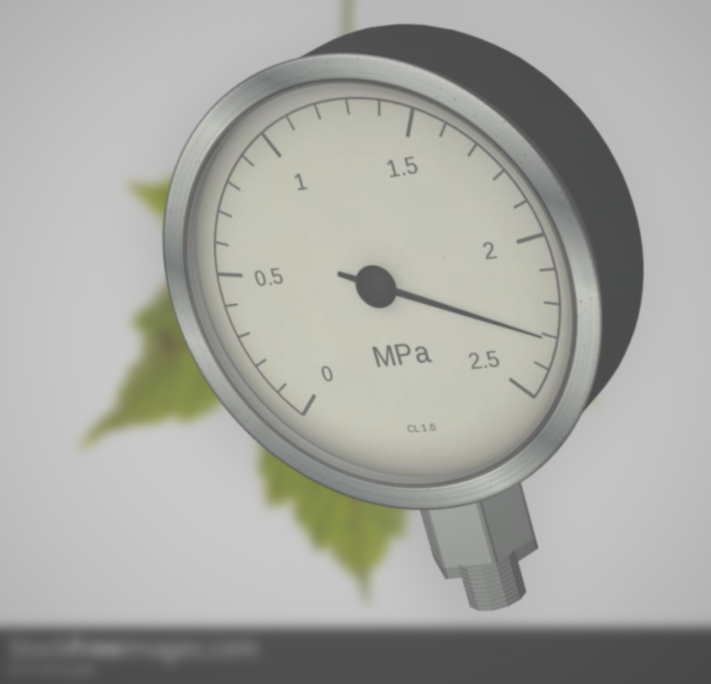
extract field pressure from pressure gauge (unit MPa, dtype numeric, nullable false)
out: 2.3 MPa
